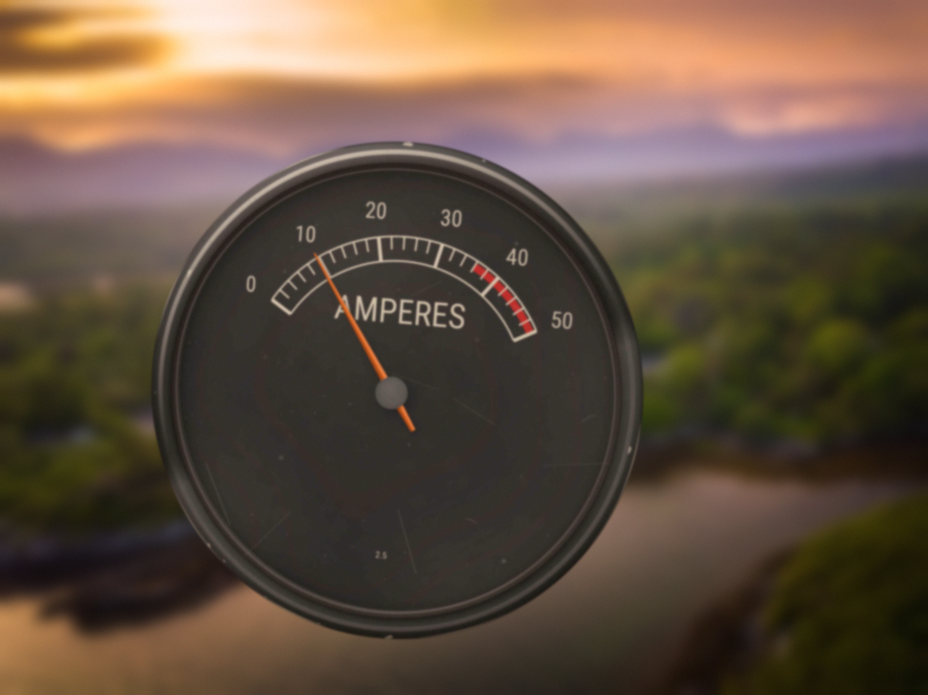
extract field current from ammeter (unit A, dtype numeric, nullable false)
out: 10 A
